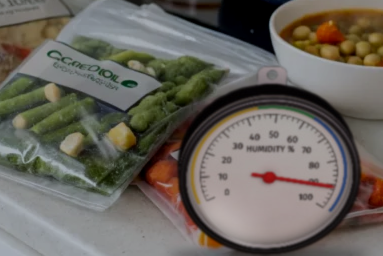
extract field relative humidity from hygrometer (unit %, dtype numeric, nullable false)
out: 90 %
